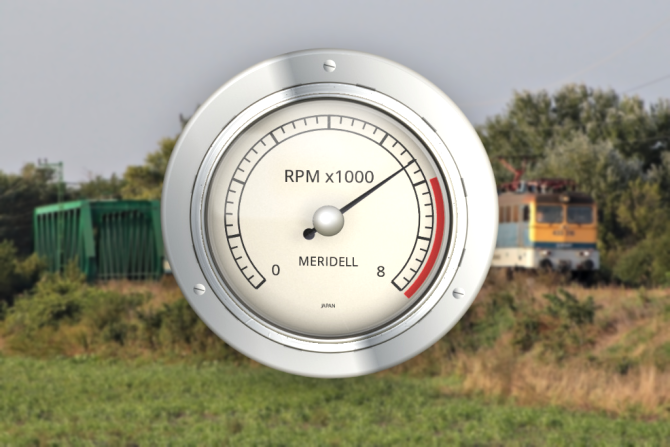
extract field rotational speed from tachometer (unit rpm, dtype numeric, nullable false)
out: 5600 rpm
